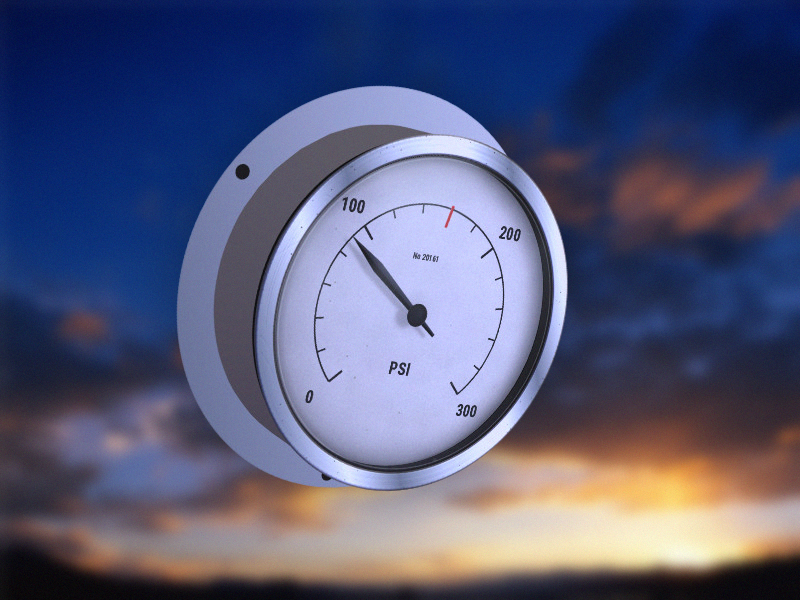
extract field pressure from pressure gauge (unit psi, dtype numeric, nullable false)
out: 90 psi
